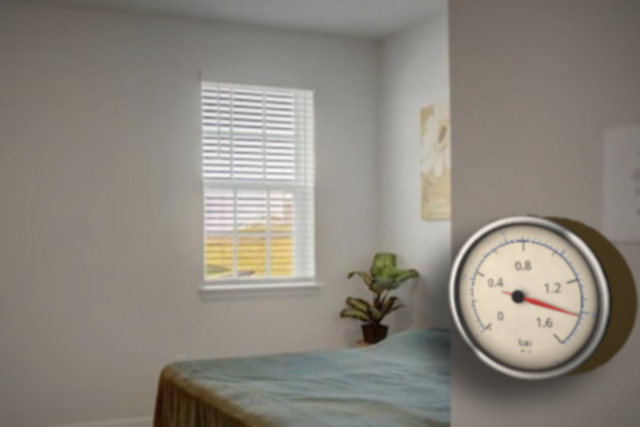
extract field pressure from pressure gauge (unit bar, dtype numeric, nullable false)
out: 1.4 bar
